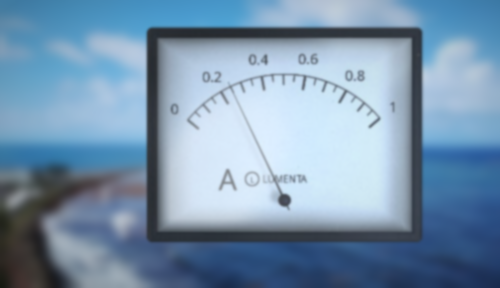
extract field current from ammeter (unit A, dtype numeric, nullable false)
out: 0.25 A
